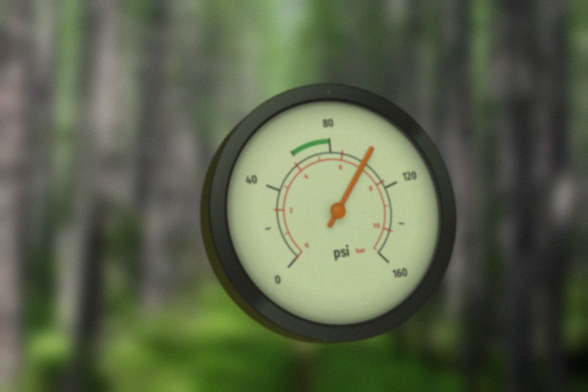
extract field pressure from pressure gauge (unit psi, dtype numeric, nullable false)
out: 100 psi
